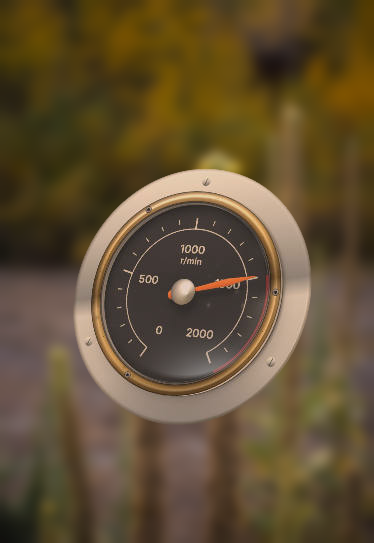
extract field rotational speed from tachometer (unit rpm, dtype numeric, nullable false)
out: 1500 rpm
